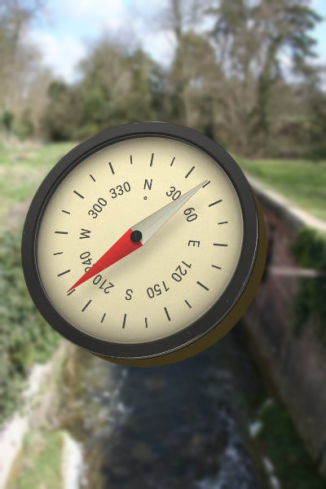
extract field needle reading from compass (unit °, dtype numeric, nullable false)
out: 225 °
